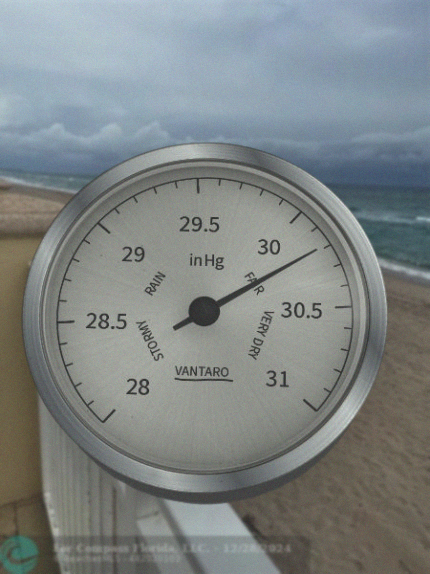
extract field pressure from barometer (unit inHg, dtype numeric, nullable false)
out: 30.2 inHg
